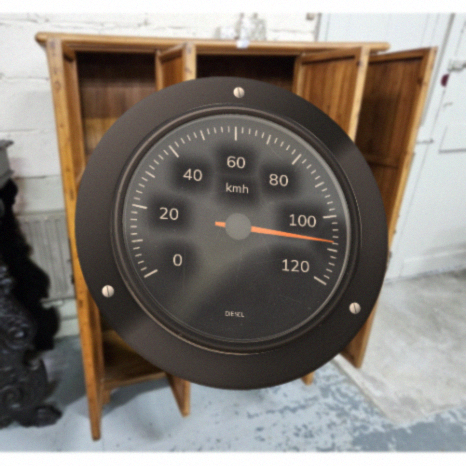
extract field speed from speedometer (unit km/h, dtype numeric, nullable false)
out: 108 km/h
